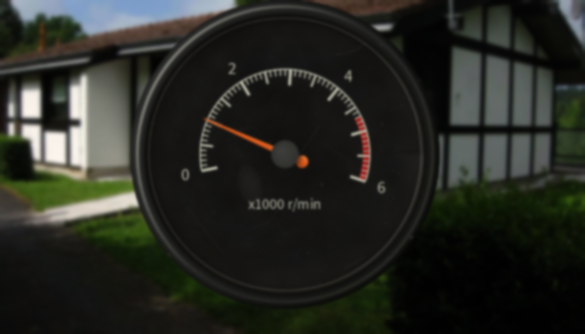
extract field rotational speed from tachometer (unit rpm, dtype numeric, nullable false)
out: 1000 rpm
